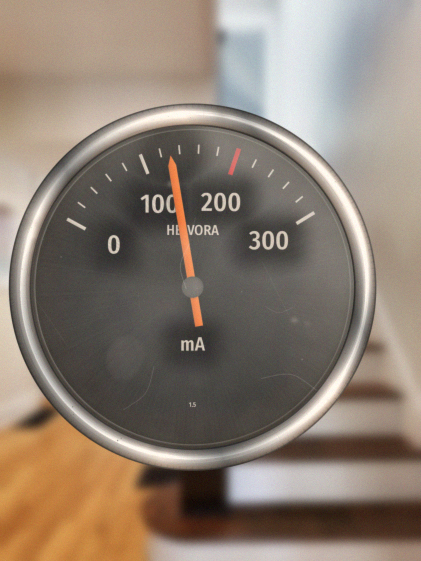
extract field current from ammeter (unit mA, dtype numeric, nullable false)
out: 130 mA
